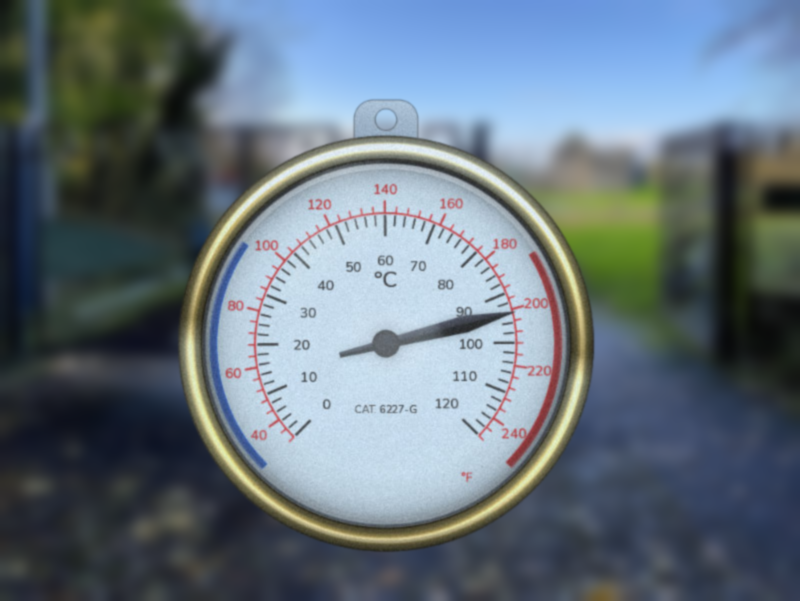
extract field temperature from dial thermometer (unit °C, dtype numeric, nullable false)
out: 94 °C
